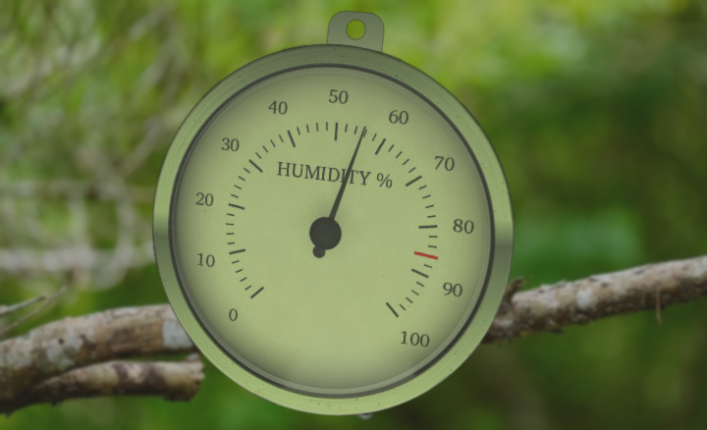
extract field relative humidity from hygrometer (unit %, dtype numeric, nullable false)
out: 56 %
